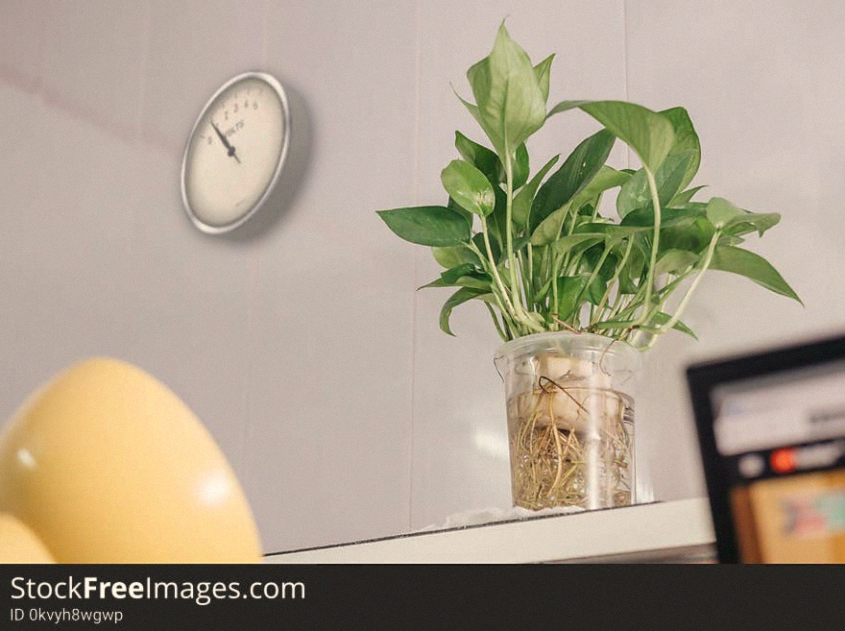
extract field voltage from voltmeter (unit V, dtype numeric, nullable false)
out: 1 V
